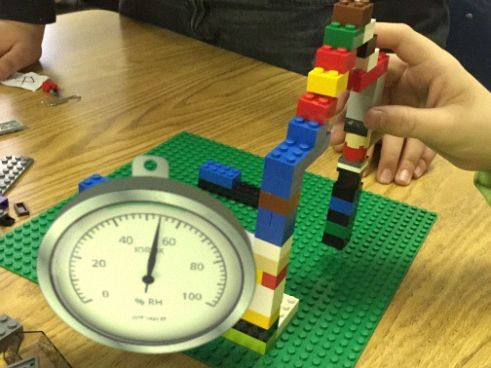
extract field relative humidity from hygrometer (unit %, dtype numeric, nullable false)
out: 54 %
